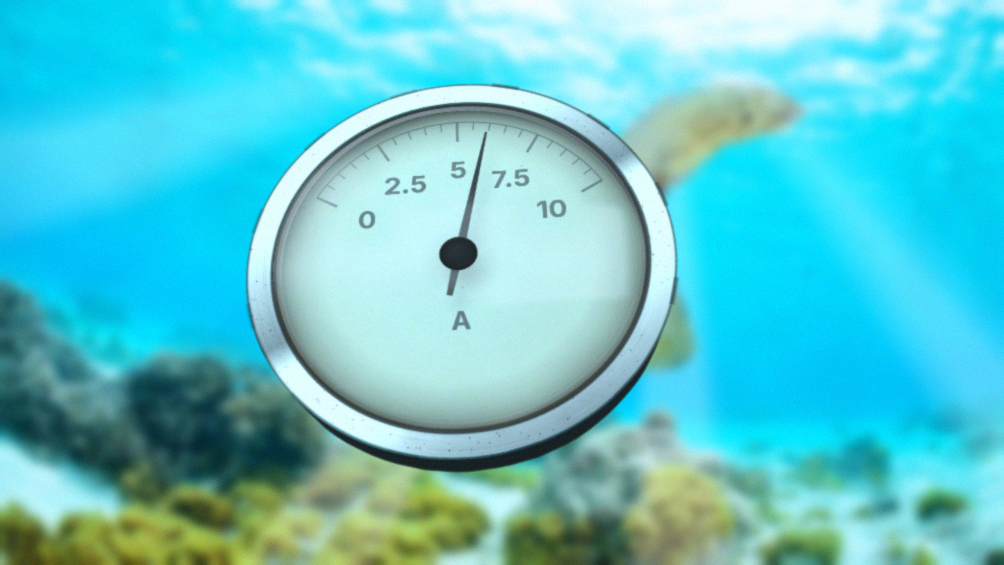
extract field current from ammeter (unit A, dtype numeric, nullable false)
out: 6 A
